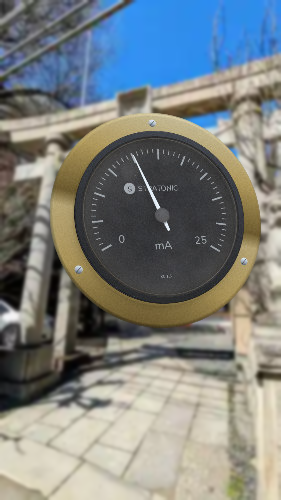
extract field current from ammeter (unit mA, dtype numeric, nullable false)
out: 10 mA
